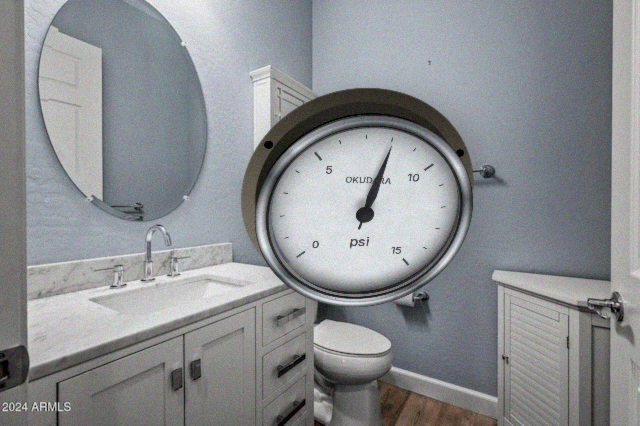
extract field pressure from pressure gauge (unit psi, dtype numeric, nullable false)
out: 8 psi
